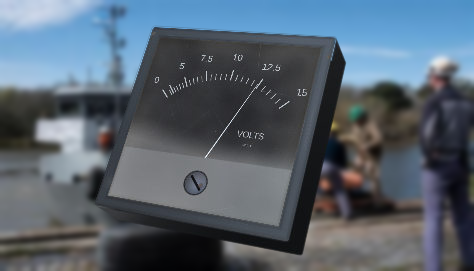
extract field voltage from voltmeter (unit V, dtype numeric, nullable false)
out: 12.5 V
